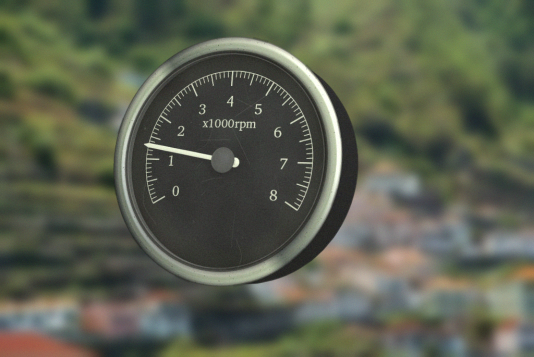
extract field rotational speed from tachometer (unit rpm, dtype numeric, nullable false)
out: 1300 rpm
